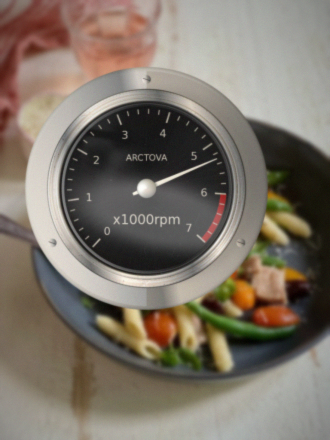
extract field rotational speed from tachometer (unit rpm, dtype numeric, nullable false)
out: 5300 rpm
